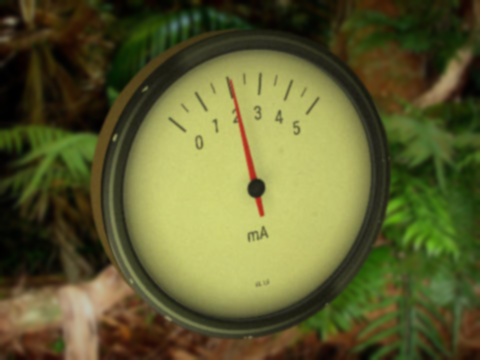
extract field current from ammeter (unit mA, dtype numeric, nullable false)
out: 2 mA
